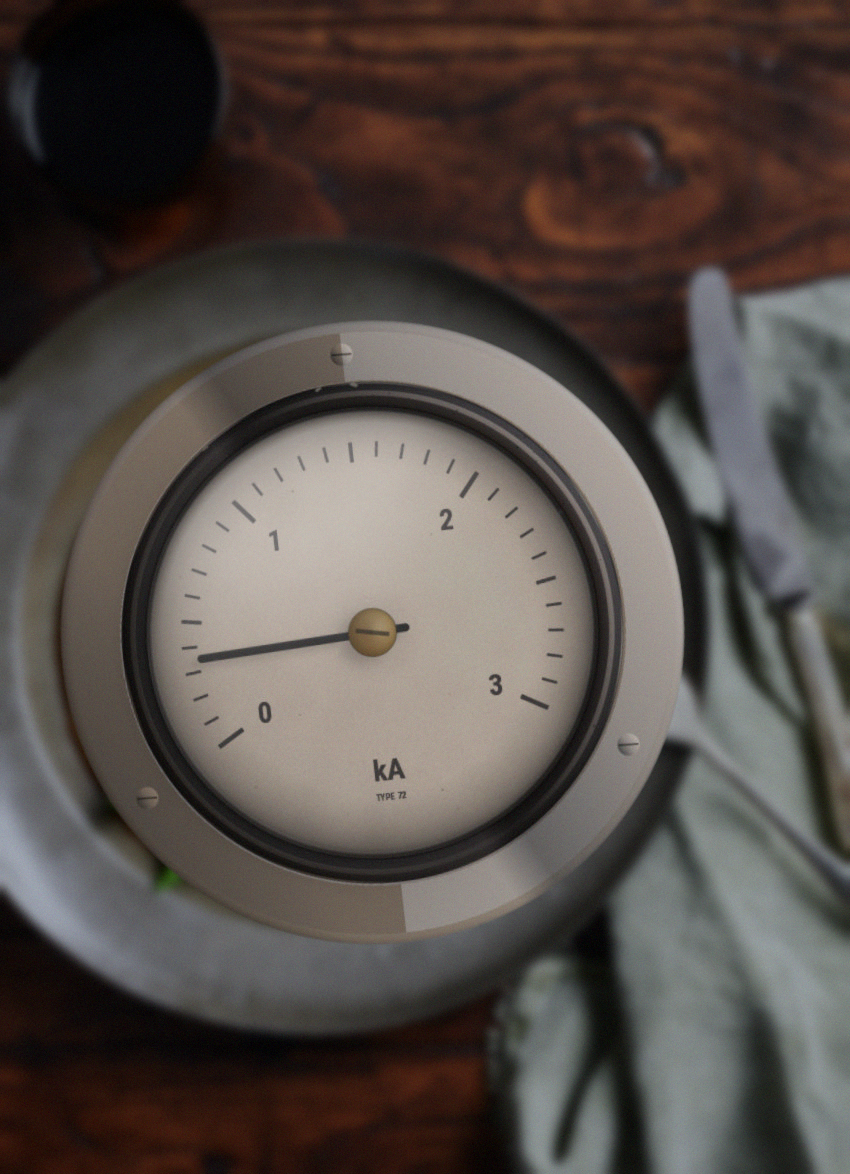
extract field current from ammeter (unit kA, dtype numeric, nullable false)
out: 0.35 kA
